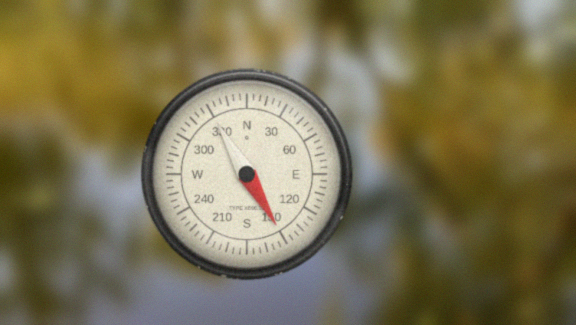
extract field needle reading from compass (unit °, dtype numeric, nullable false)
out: 150 °
